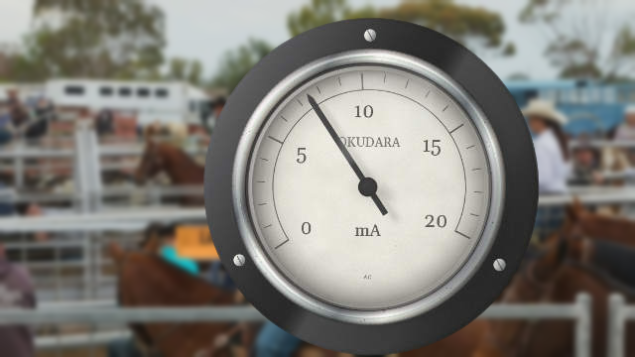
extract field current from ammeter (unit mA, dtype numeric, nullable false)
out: 7.5 mA
